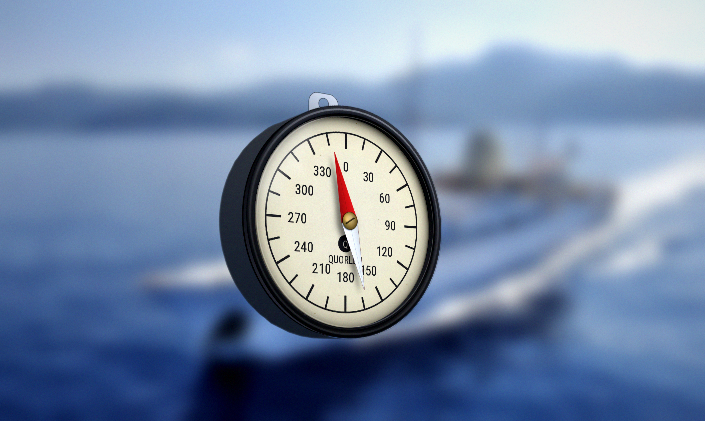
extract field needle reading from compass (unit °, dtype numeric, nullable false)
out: 345 °
